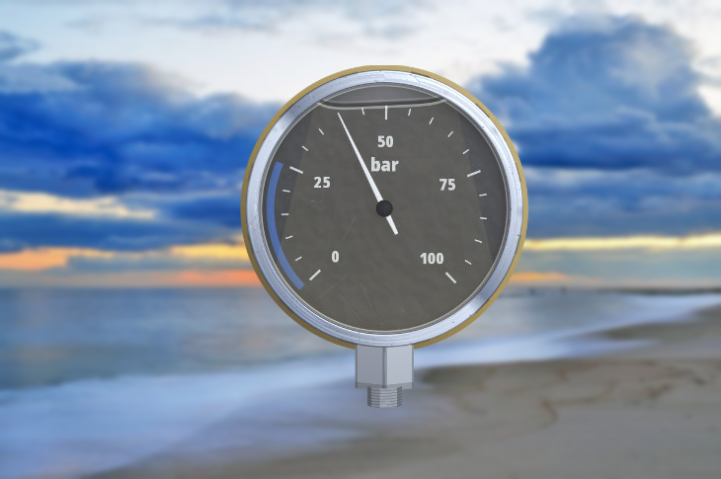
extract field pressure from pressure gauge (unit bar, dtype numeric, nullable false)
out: 40 bar
